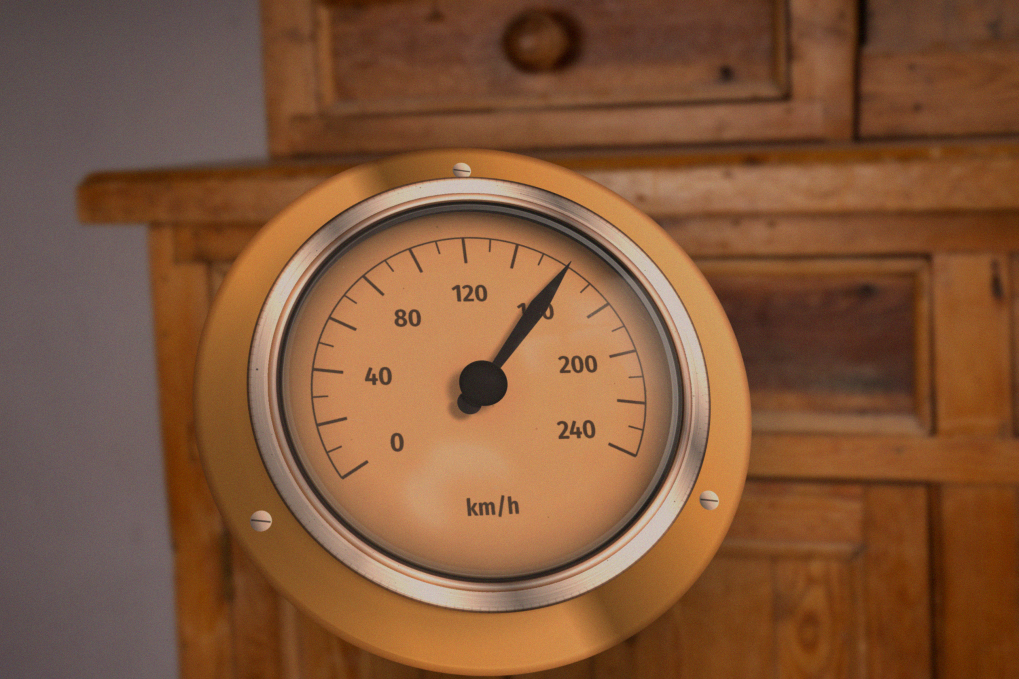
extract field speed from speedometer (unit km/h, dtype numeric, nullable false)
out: 160 km/h
